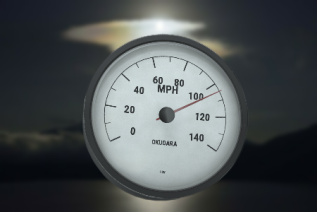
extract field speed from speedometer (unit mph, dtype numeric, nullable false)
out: 105 mph
